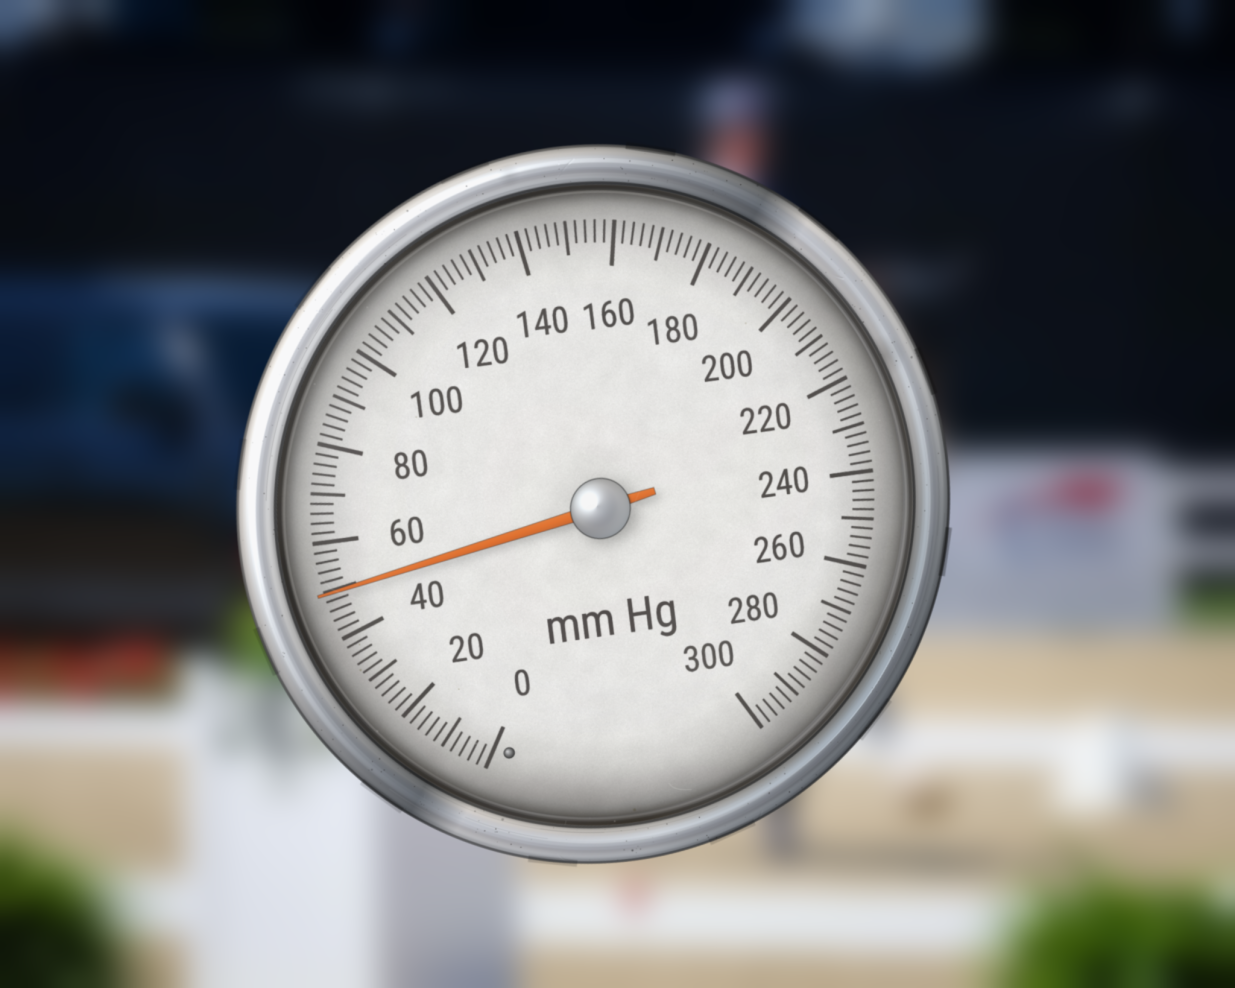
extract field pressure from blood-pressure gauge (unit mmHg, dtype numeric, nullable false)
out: 50 mmHg
